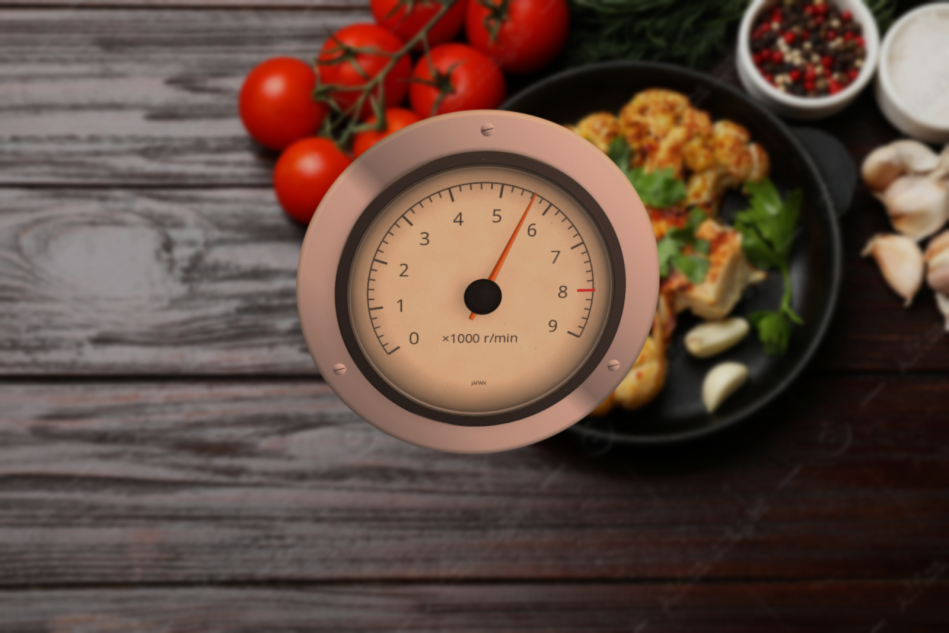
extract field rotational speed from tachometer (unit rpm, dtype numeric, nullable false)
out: 5600 rpm
